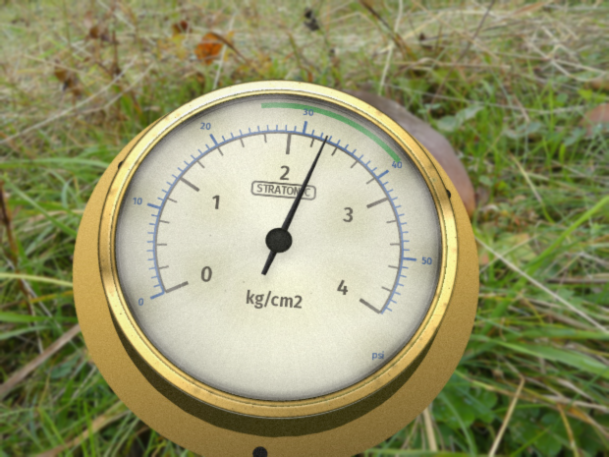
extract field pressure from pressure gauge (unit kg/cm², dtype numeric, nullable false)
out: 2.3 kg/cm²
